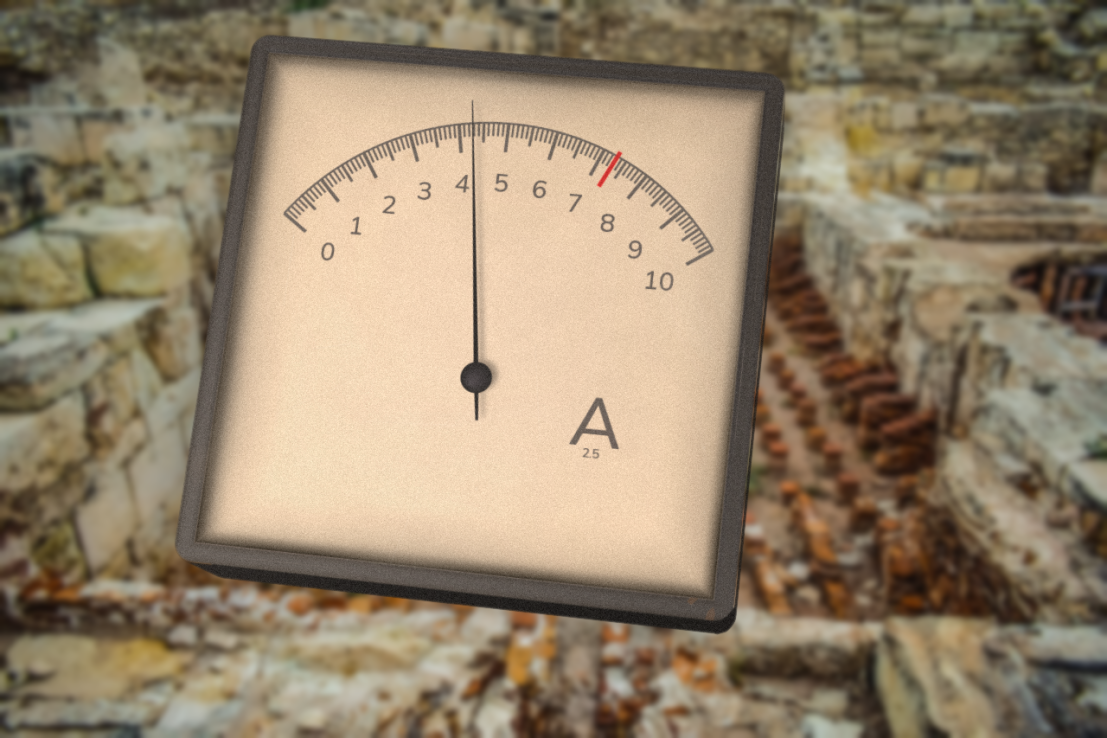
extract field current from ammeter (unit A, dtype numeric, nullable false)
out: 4.3 A
